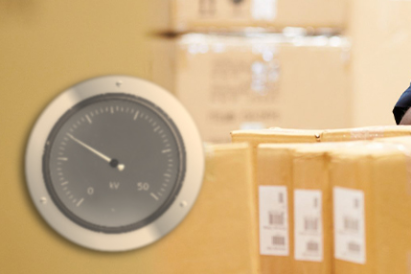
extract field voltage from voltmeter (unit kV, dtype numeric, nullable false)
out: 15 kV
